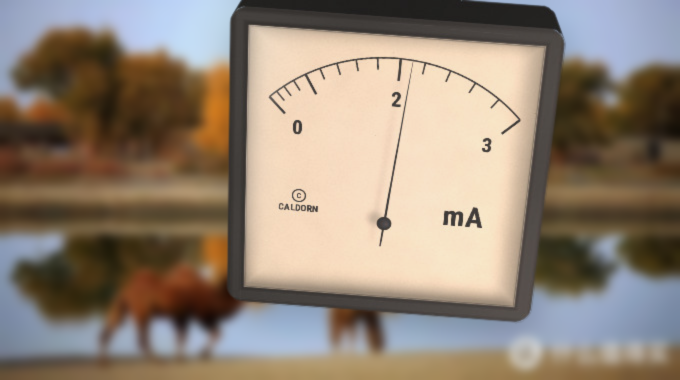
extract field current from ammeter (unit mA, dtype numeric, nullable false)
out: 2.1 mA
